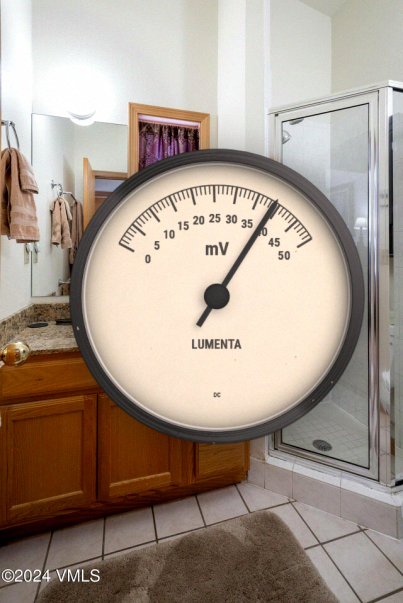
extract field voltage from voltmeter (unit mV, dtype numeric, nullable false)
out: 39 mV
